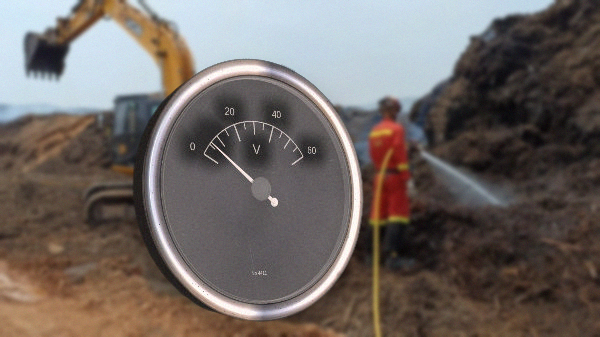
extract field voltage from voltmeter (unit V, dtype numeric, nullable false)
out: 5 V
